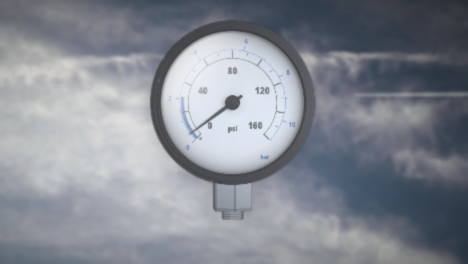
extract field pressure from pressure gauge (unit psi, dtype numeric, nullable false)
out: 5 psi
